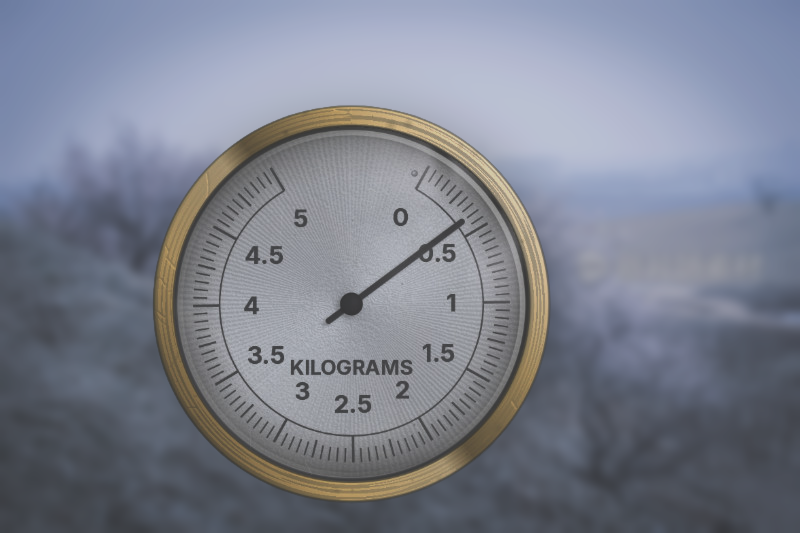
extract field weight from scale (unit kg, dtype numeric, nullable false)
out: 0.4 kg
